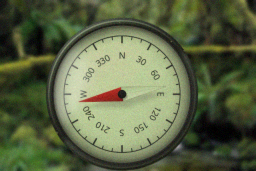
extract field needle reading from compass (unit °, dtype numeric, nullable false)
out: 260 °
